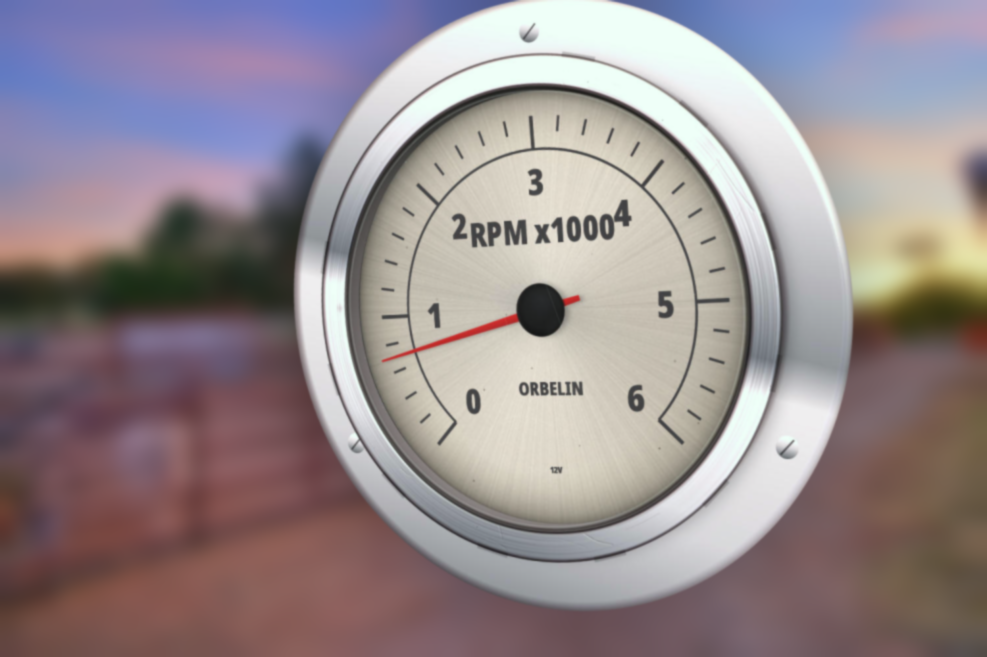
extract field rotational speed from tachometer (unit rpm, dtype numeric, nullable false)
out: 700 rpm
